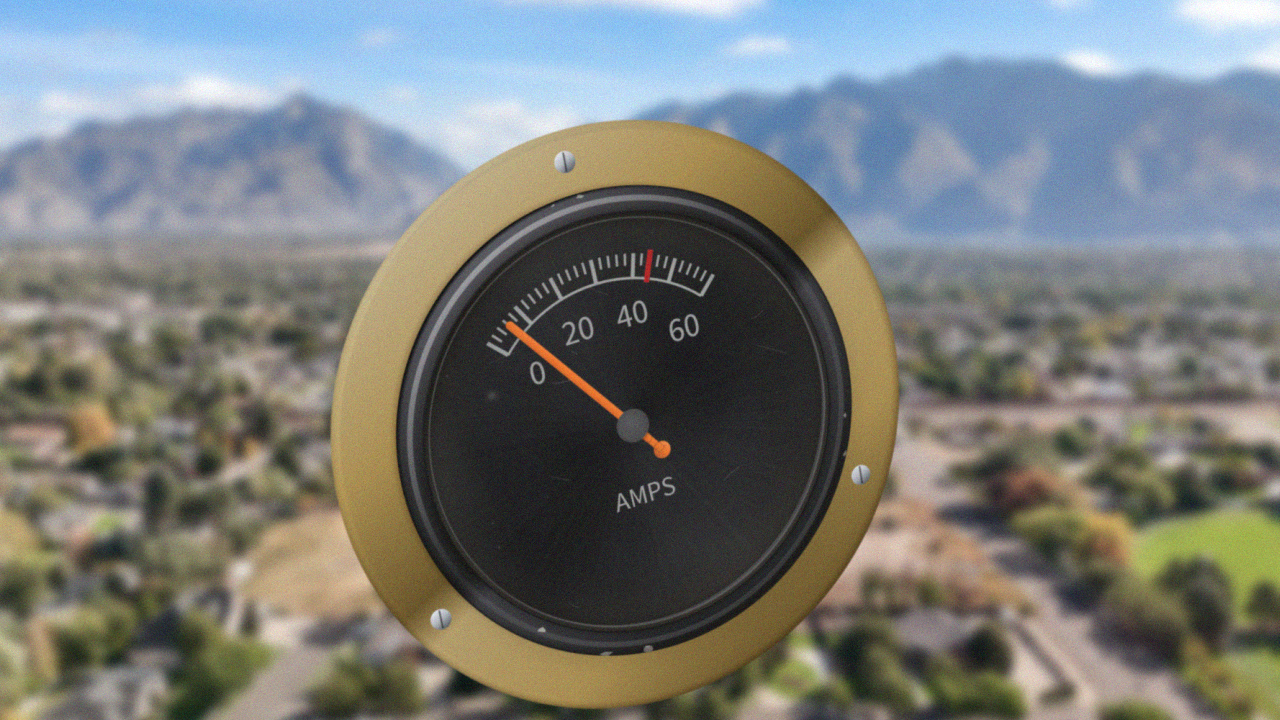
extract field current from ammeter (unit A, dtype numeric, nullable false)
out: 6 A
